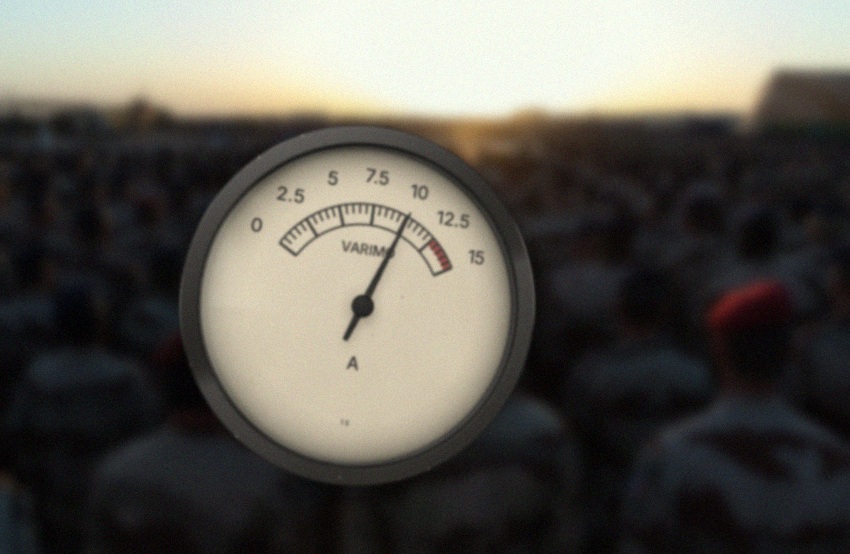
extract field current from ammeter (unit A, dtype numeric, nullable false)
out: 10 A
